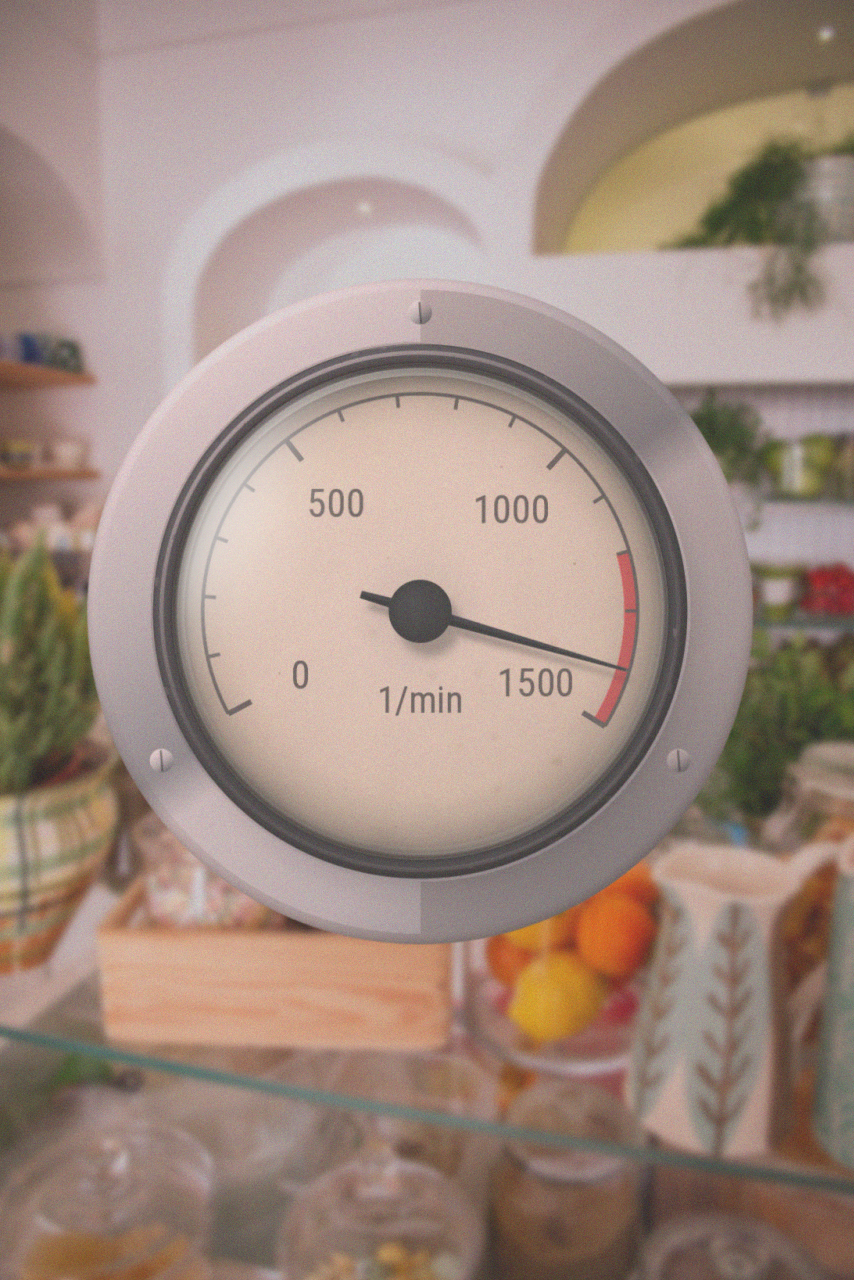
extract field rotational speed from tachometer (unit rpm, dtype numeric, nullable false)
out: 1400 rpm
